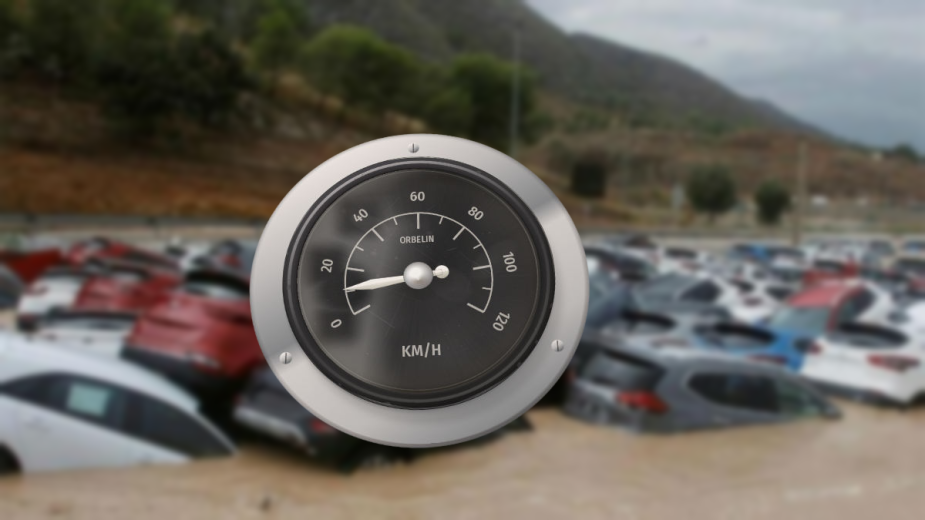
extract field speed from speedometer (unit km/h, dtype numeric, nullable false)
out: 10 km/h
